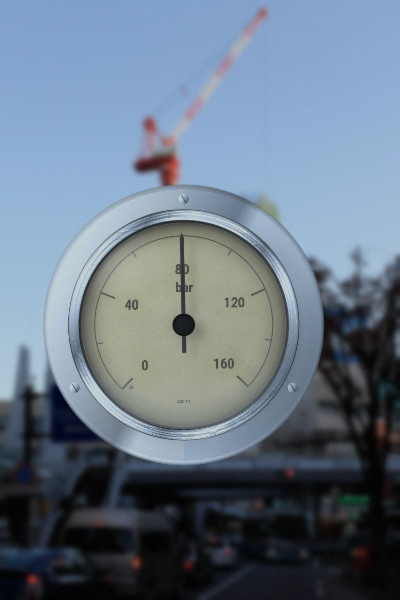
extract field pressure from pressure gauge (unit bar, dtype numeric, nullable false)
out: 80 bar
